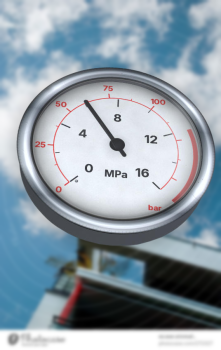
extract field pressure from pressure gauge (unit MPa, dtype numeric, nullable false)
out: 6 MPa
